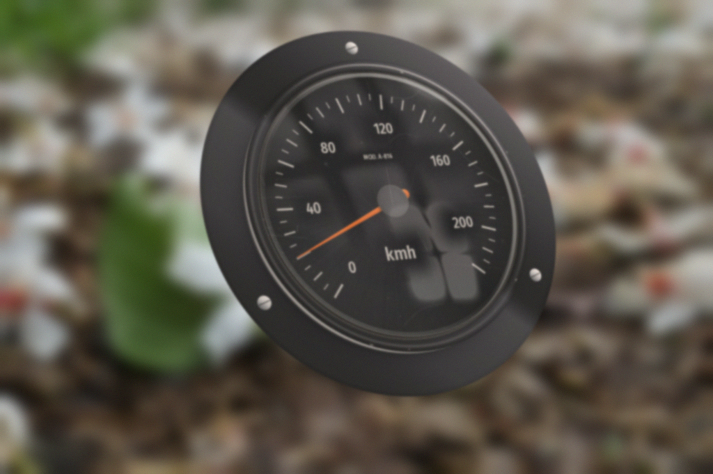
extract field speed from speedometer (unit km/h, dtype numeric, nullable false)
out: 20 km/h
